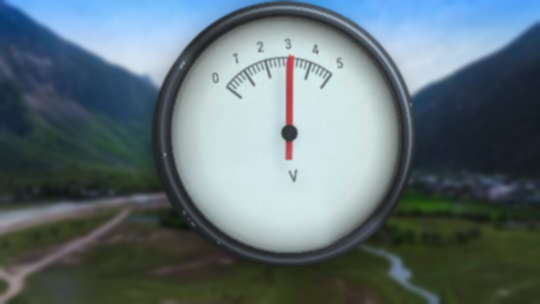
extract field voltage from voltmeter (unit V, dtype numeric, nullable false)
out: 3 V
